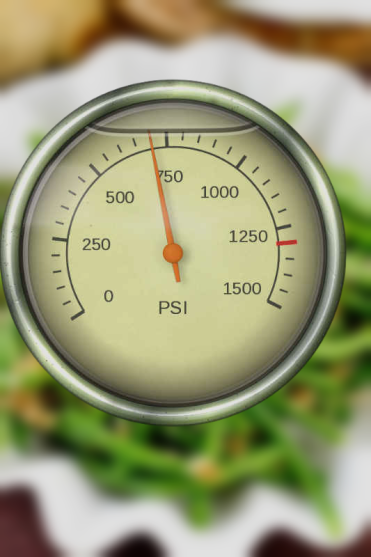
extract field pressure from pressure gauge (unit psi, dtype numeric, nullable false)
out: 700 psi
